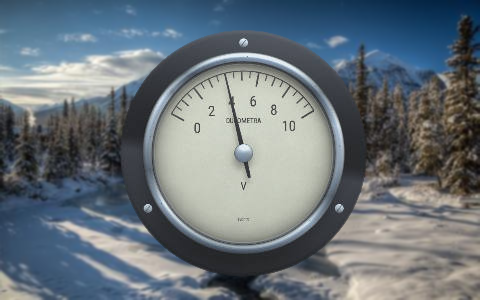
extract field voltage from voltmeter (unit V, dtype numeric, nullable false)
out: 4 V
